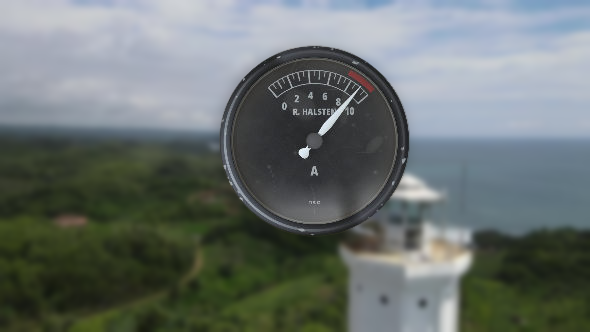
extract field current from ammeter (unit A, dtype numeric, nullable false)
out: 9 A
